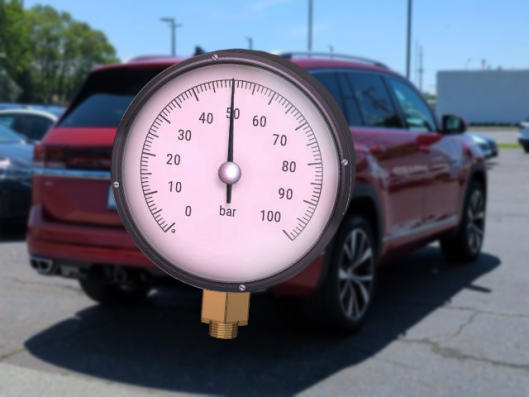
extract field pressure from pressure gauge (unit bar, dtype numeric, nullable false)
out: 50 bar
